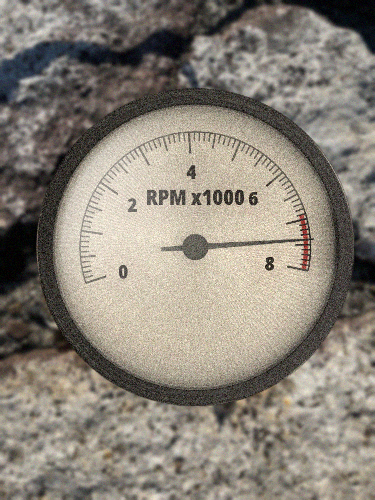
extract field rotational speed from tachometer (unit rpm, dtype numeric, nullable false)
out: 7400 rpm
